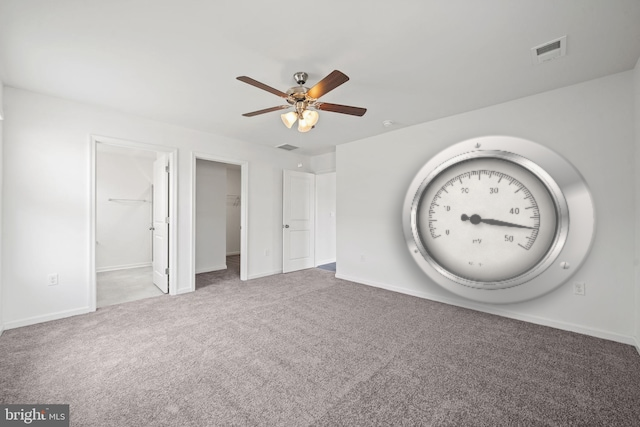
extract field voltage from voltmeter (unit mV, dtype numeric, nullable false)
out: 45 mV
